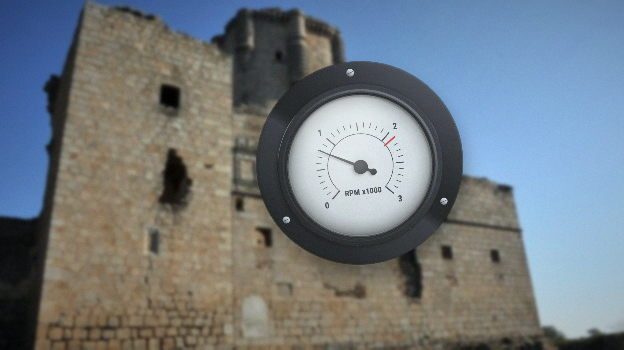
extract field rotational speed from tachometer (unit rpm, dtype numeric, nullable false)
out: 800 rpm
